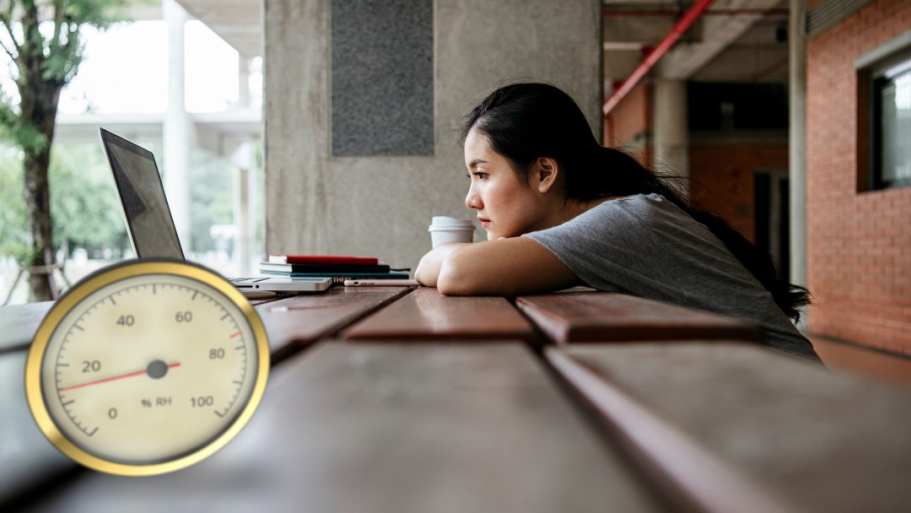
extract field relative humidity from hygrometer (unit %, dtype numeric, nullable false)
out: 14 %
